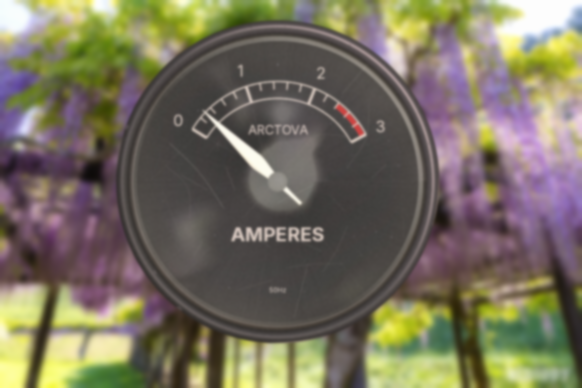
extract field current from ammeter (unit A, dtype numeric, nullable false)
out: 0.3 A
